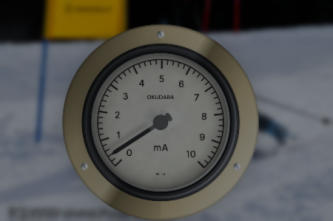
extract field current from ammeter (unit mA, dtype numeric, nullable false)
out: 0.4 mA
